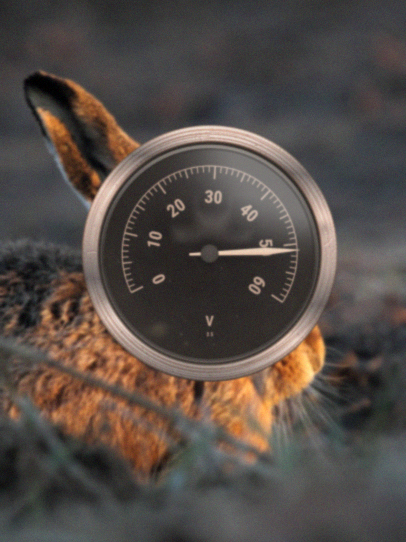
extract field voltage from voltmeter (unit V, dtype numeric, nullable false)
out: 51 V
